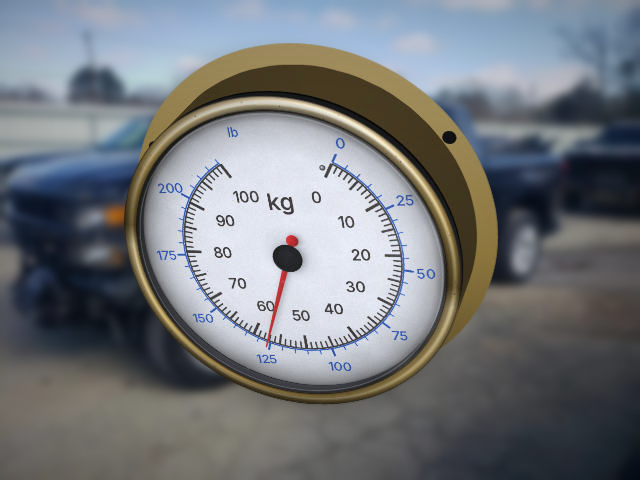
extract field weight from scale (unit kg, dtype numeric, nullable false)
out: 57 kg
